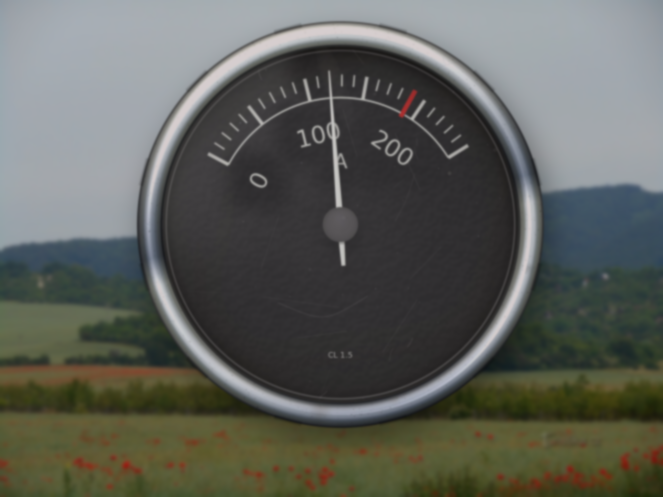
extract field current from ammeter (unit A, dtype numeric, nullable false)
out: 120 A
